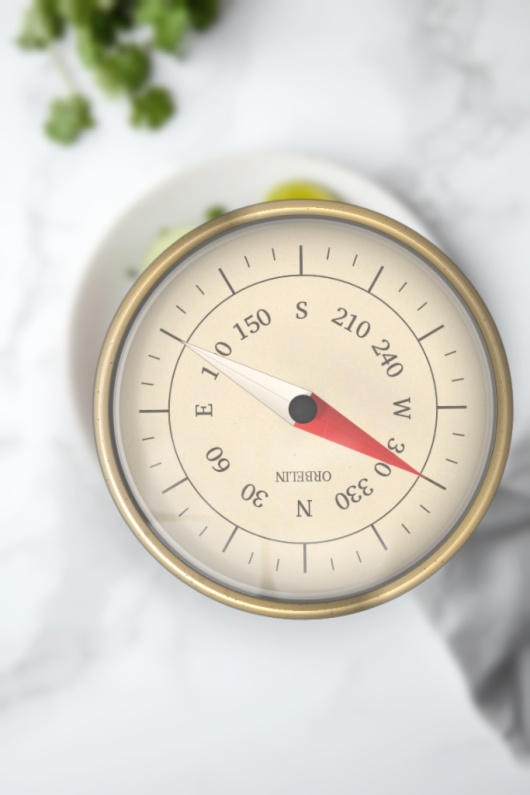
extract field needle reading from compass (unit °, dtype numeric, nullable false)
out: 300 °
